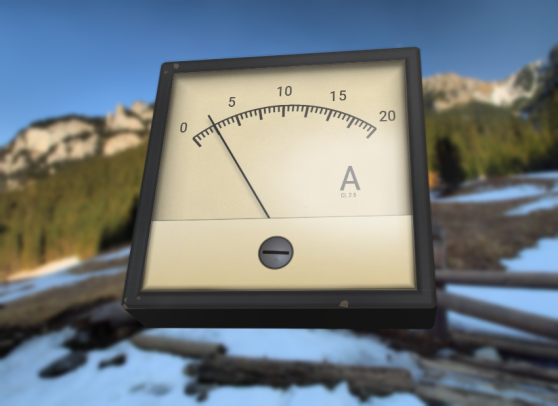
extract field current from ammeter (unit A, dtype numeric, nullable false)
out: 2.5 A
